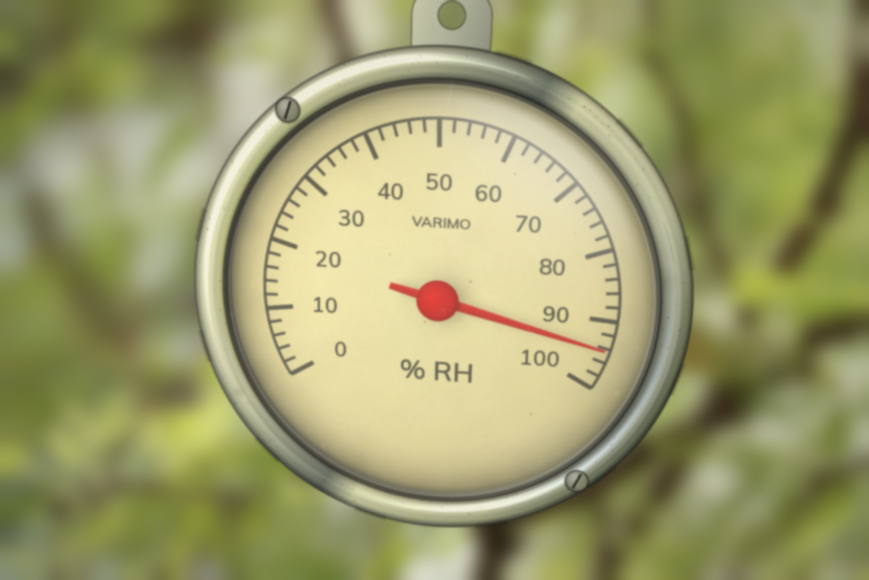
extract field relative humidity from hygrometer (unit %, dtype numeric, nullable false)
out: 94 %
